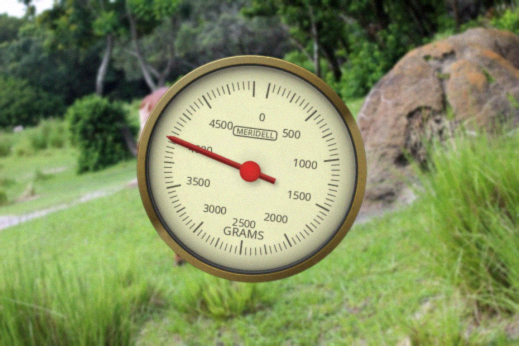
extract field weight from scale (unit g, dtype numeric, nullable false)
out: 4000 g
